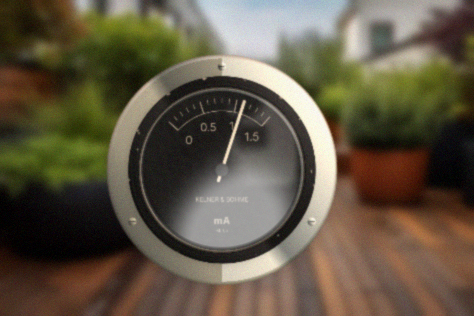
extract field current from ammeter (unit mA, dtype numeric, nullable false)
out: 1.1 mA
